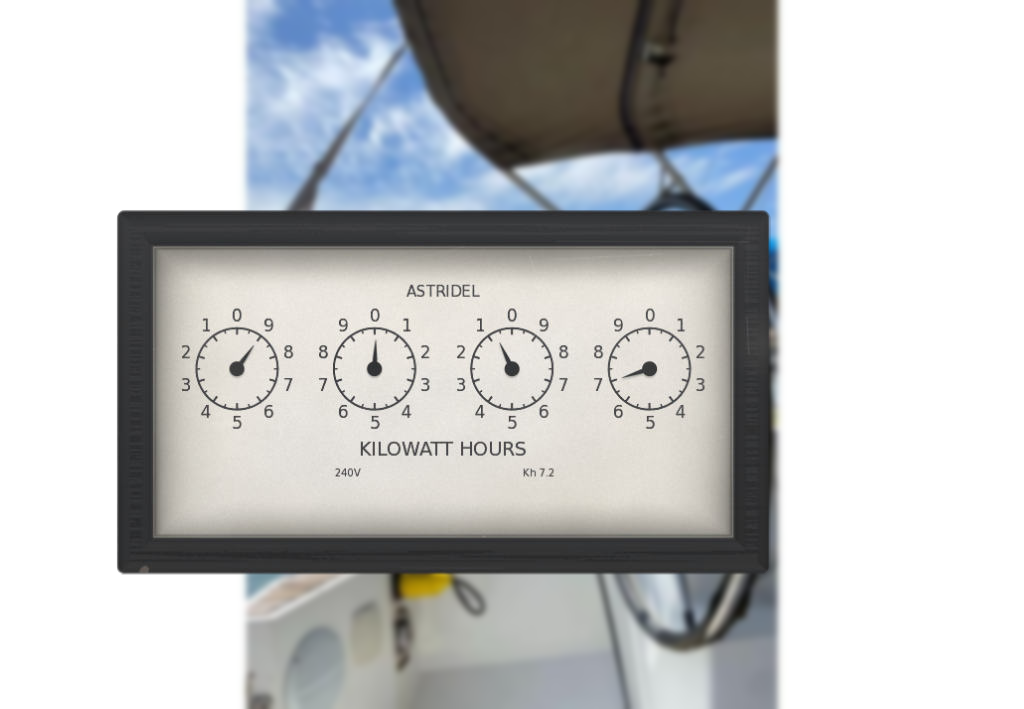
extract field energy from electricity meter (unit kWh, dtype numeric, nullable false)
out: 9007 kWh
